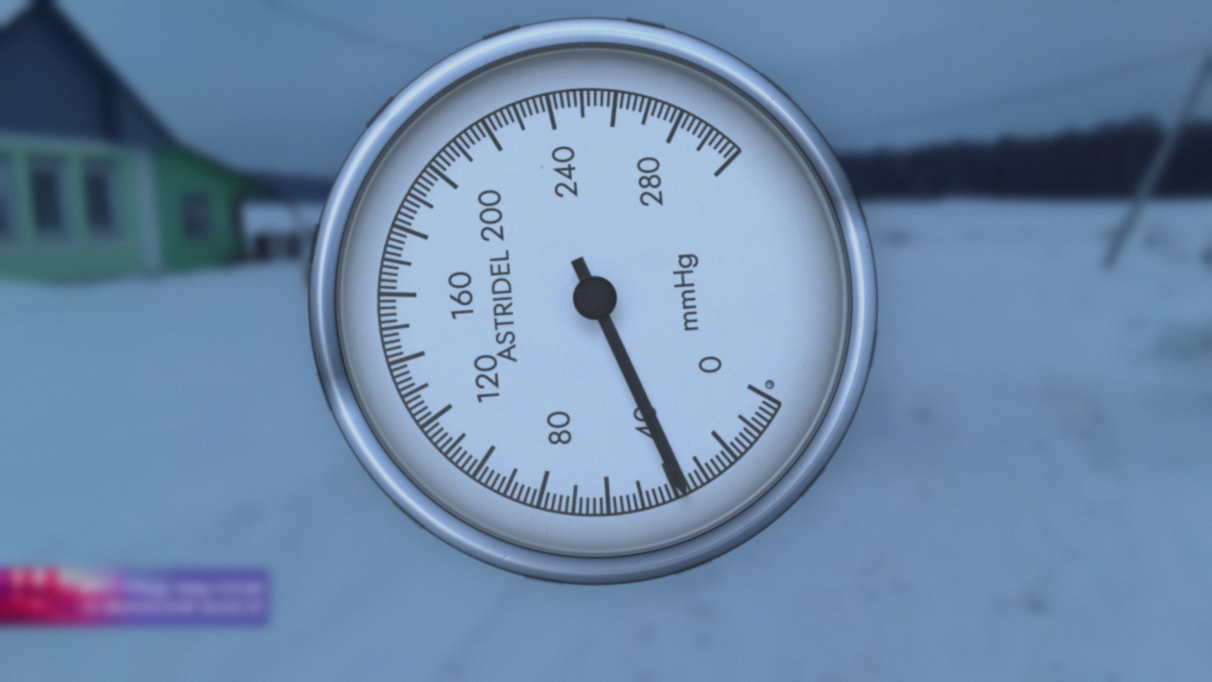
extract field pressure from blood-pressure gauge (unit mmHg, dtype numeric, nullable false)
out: 38 mmHg
